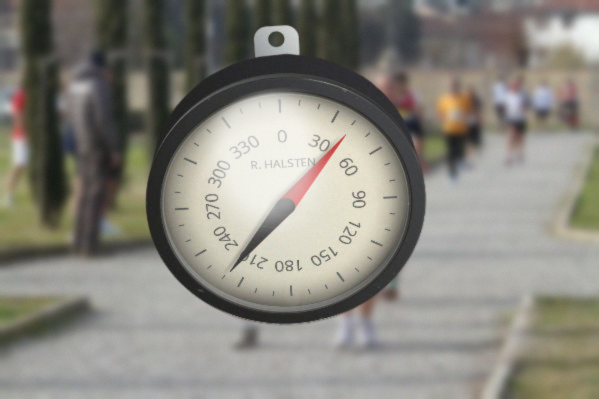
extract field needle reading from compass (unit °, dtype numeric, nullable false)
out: 40 °
